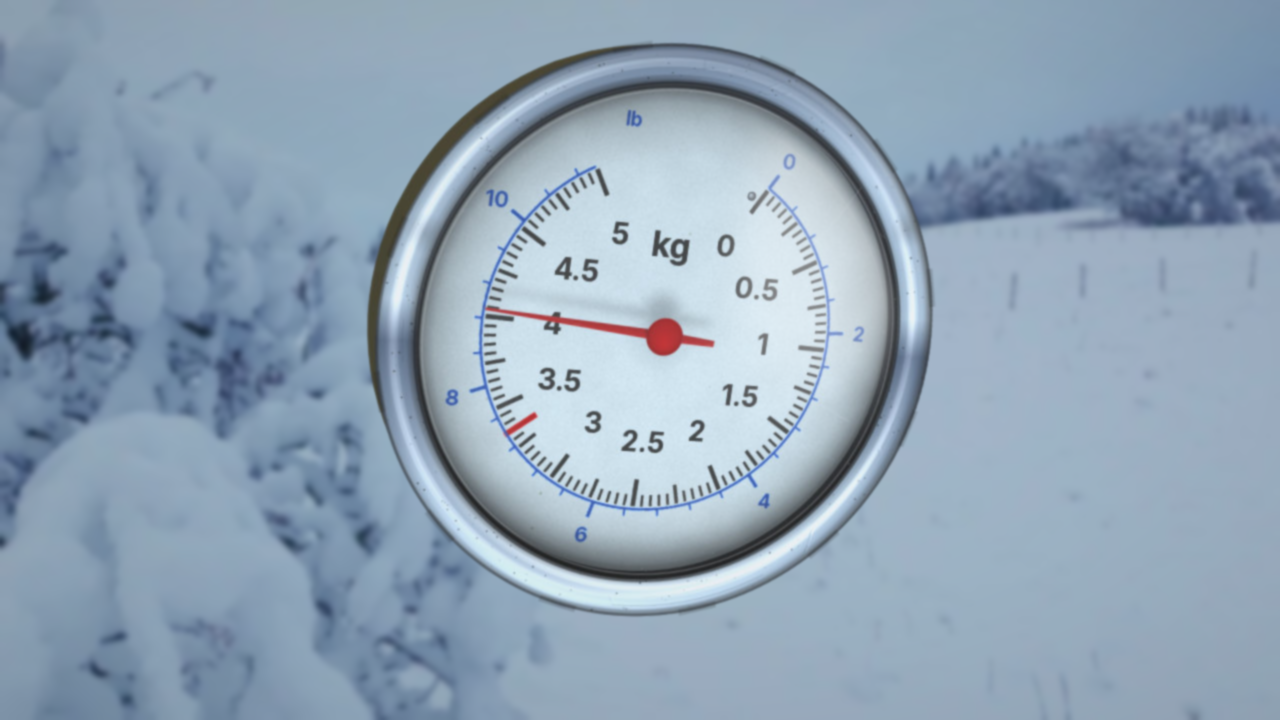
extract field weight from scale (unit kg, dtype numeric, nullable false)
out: 4.05 kg
